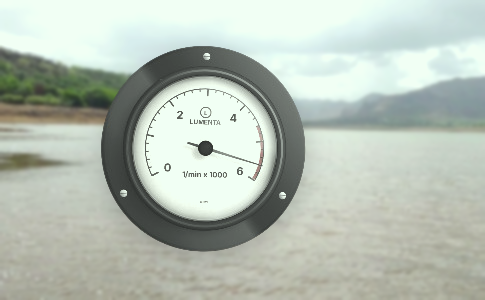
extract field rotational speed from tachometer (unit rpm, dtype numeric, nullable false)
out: 5600 rpm
